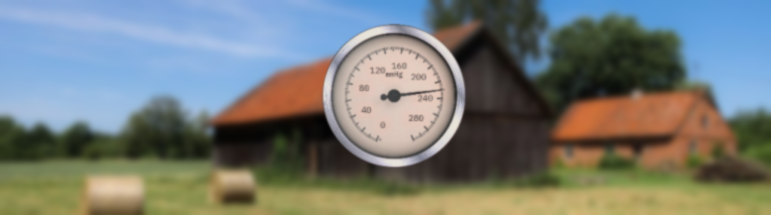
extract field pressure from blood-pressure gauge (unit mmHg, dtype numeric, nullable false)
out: 230 mmHg
